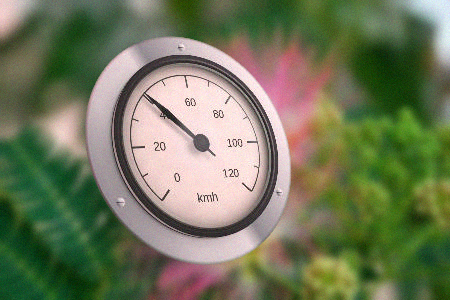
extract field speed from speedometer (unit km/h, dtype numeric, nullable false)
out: 40 km/h
